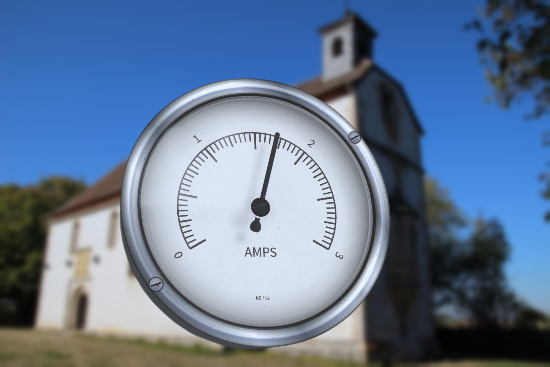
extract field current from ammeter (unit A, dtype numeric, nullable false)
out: 1.7 A
